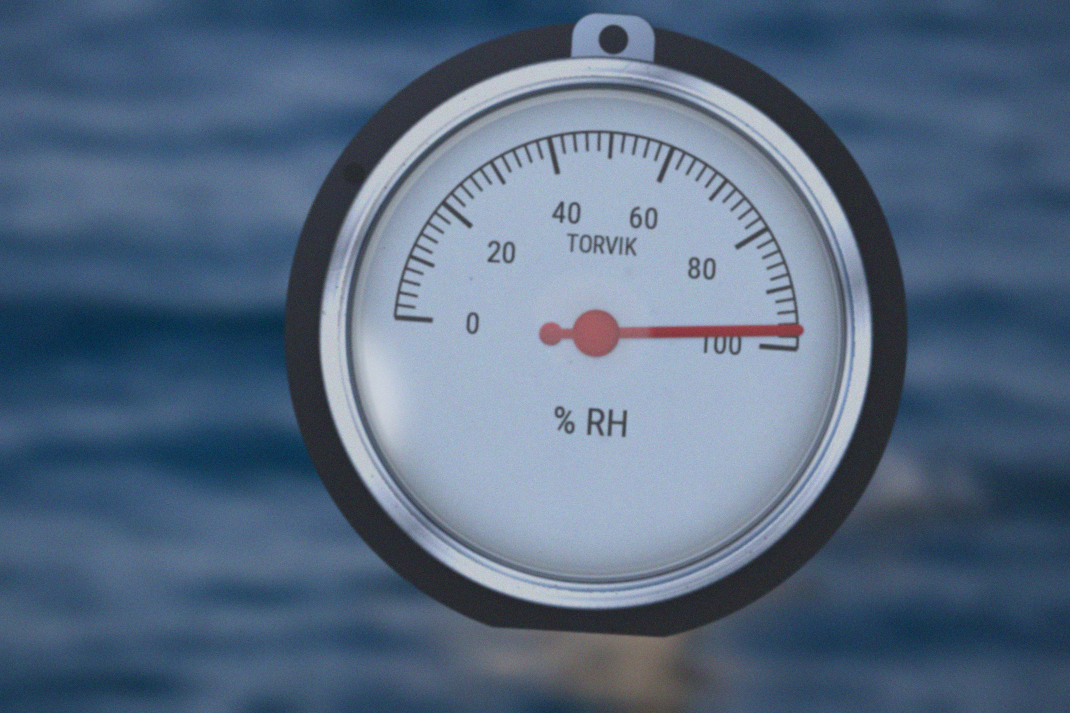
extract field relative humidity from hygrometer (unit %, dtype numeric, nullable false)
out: 97 %
